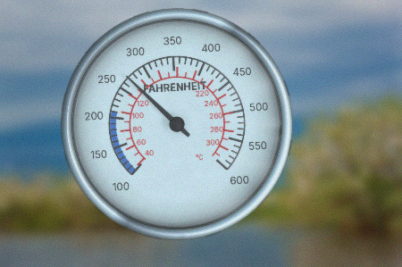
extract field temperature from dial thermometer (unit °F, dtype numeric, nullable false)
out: 270 °F
